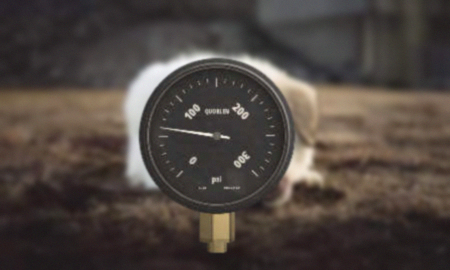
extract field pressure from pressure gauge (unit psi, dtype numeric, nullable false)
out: 60 psi
